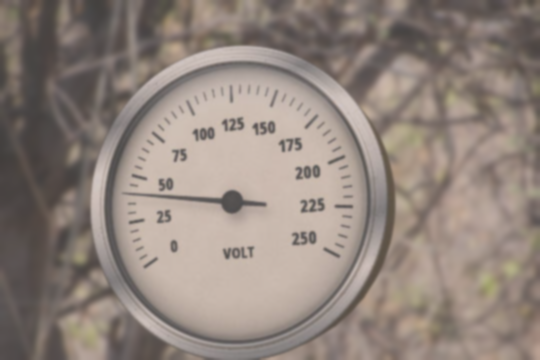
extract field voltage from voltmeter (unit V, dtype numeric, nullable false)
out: 40 V
